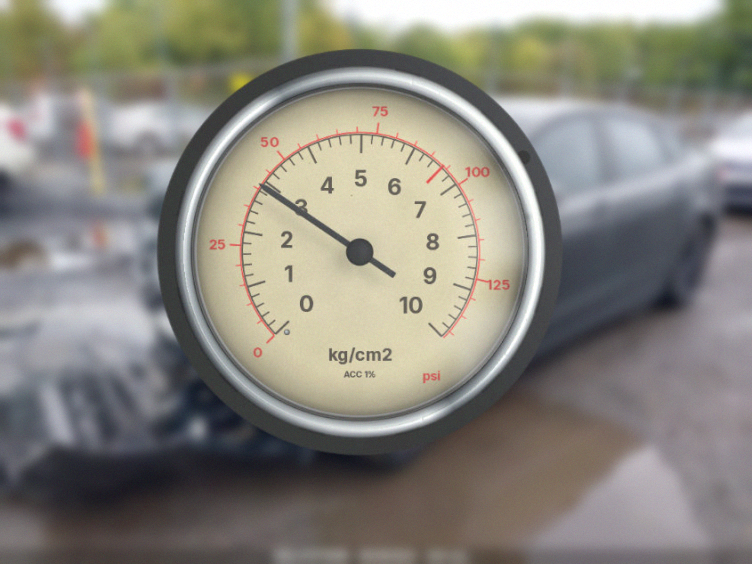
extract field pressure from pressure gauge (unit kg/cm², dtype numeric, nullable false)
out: 2.9 kg/cm²
